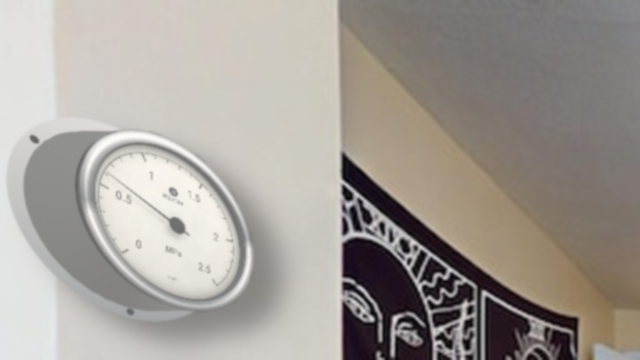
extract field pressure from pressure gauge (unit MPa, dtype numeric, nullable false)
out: 0.6 MPa
